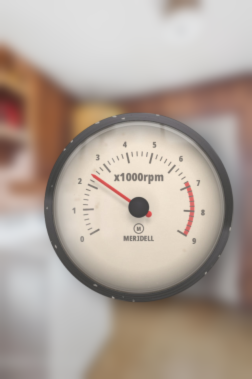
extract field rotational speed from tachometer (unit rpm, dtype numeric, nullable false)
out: 2400 rpm
